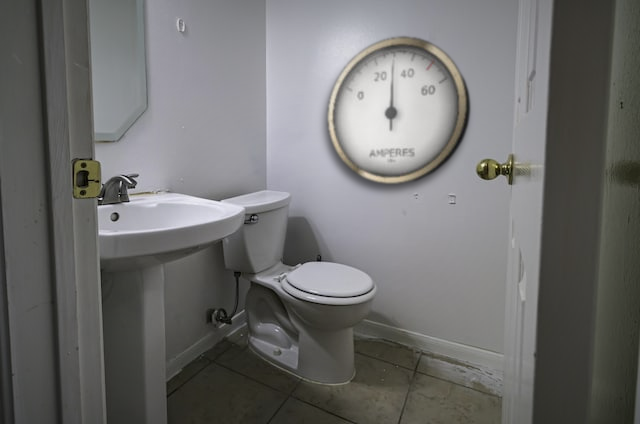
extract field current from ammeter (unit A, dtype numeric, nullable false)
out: 30 A
